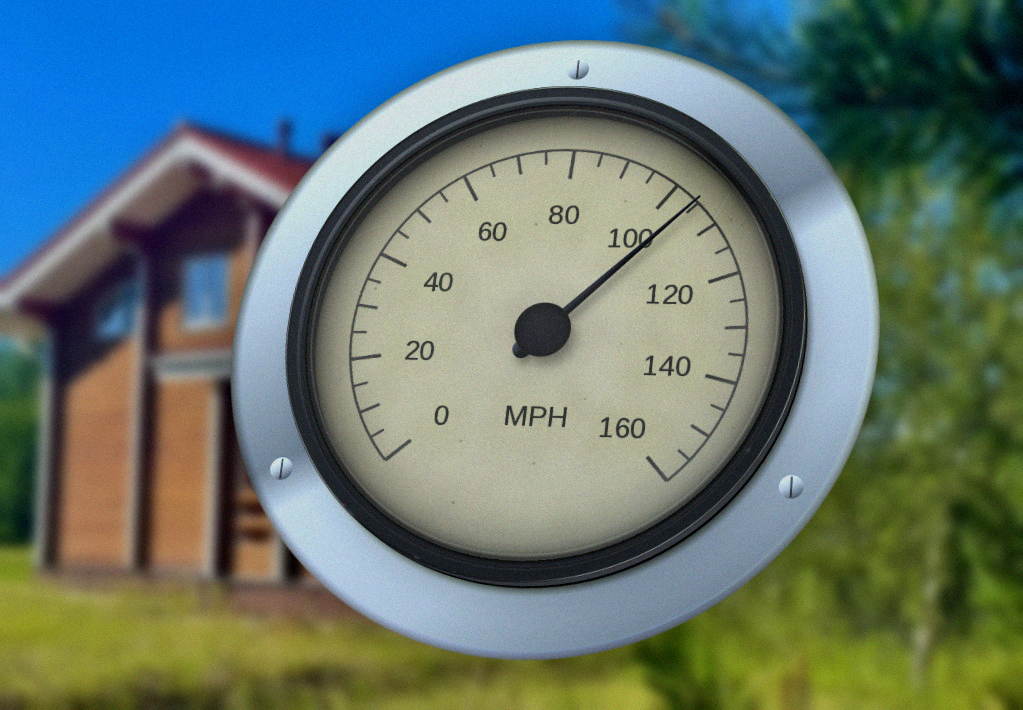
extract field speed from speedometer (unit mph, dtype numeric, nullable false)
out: 105 mph
